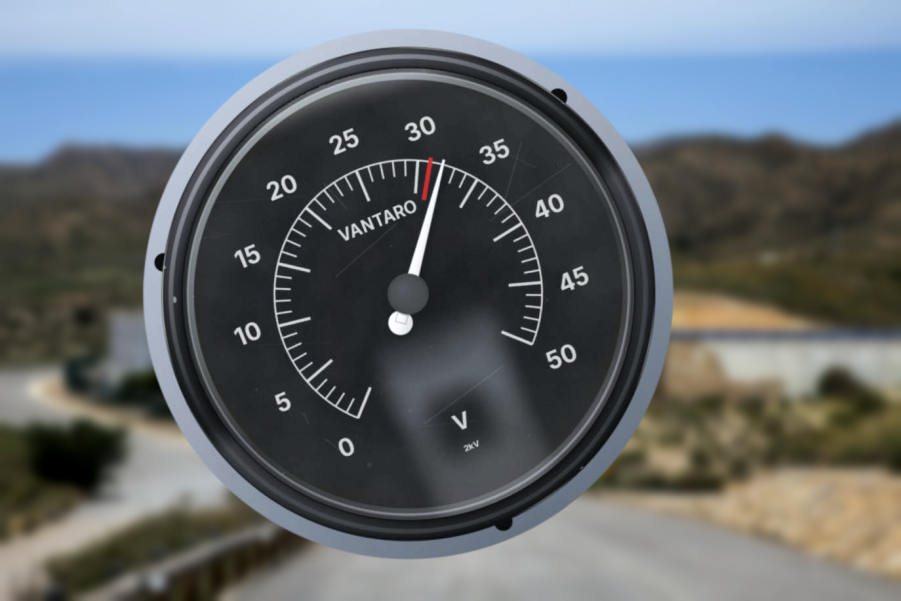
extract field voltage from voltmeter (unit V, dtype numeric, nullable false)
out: 32 V
